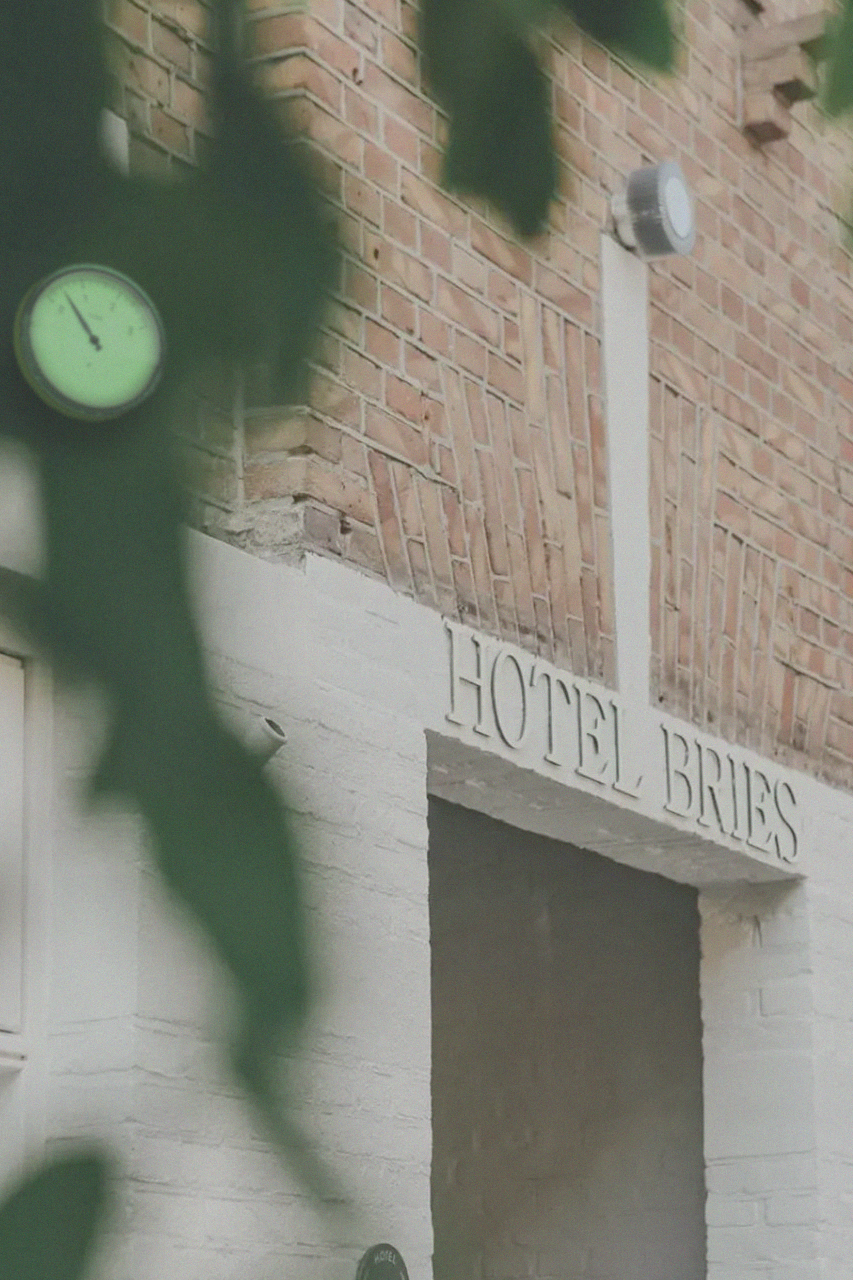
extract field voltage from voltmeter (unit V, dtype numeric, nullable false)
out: 0.4 V
